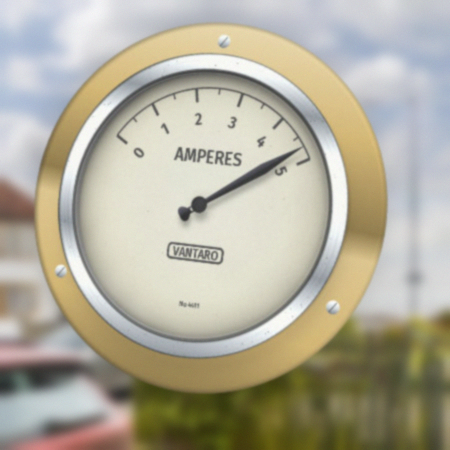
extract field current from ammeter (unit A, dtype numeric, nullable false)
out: 4.75 A
